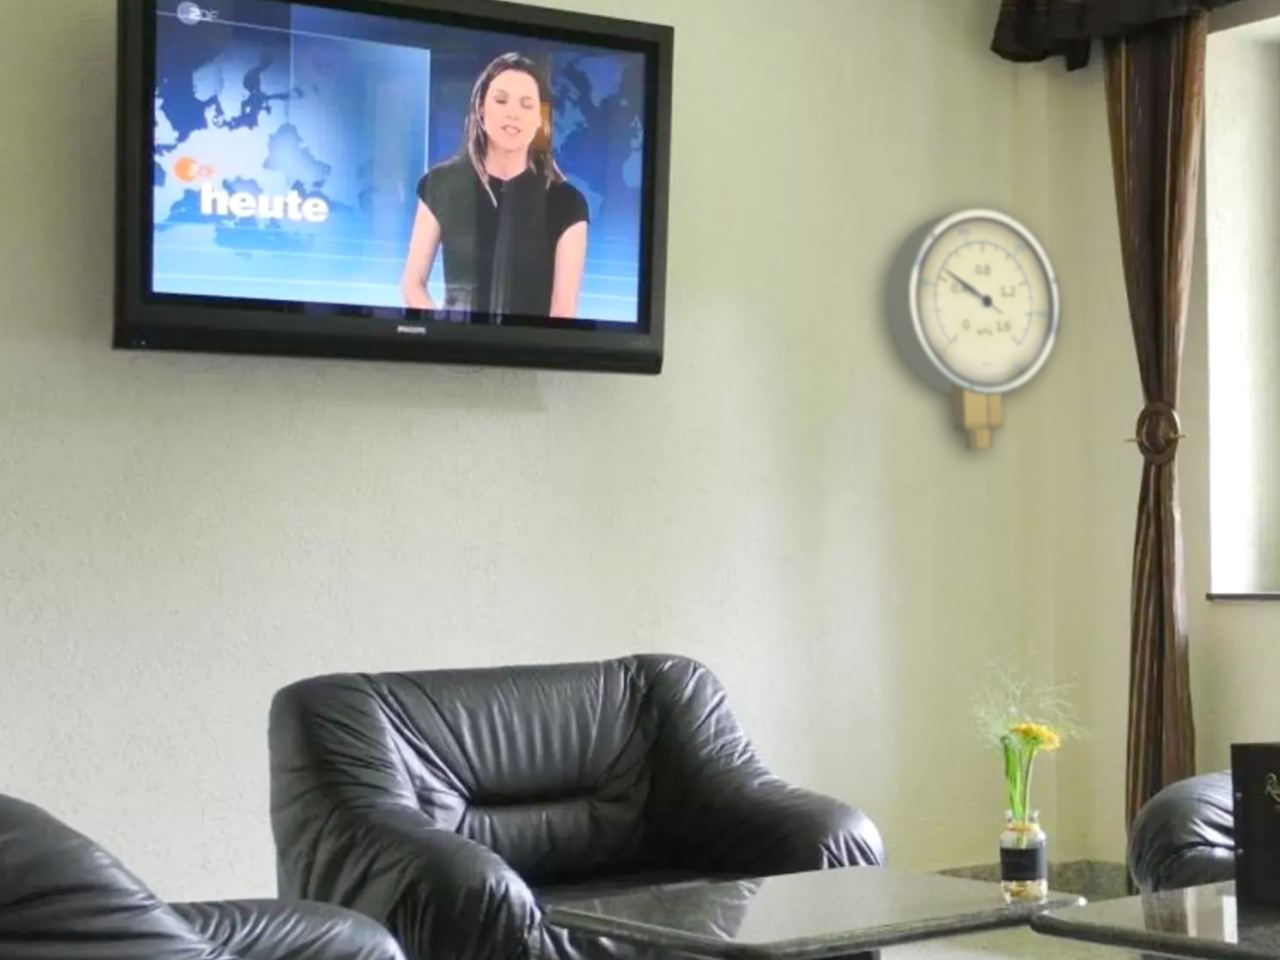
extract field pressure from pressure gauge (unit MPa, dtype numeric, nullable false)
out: 0.45 MPa
